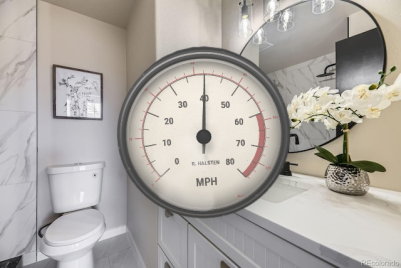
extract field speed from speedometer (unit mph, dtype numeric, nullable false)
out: 40 mph
